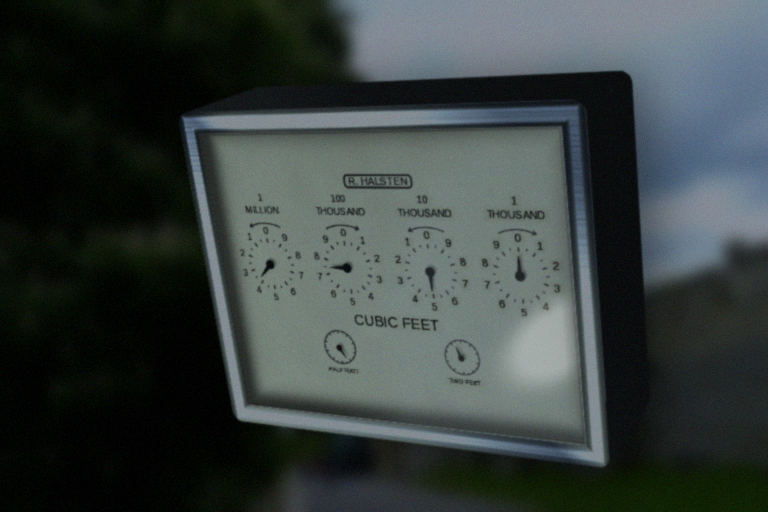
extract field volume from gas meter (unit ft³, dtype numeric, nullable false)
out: 375000 ft³
